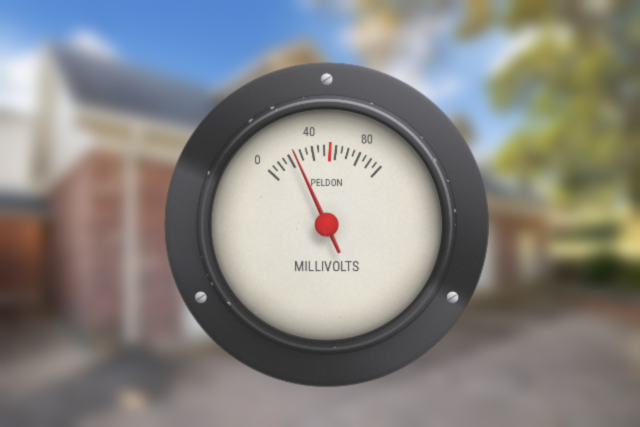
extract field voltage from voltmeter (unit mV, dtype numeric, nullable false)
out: 25 mV
